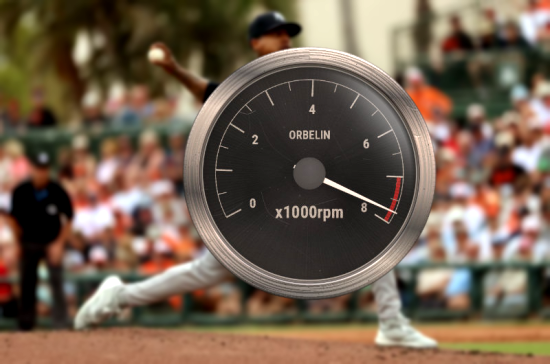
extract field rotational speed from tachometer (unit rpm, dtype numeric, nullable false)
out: 7750 rpm
